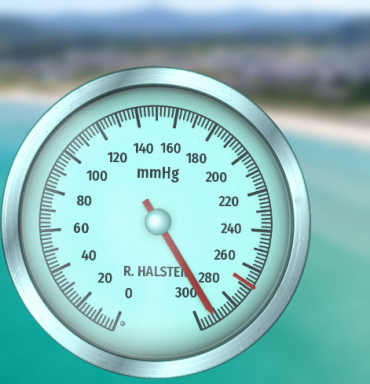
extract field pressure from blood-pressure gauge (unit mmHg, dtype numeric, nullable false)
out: 292 mmHg
